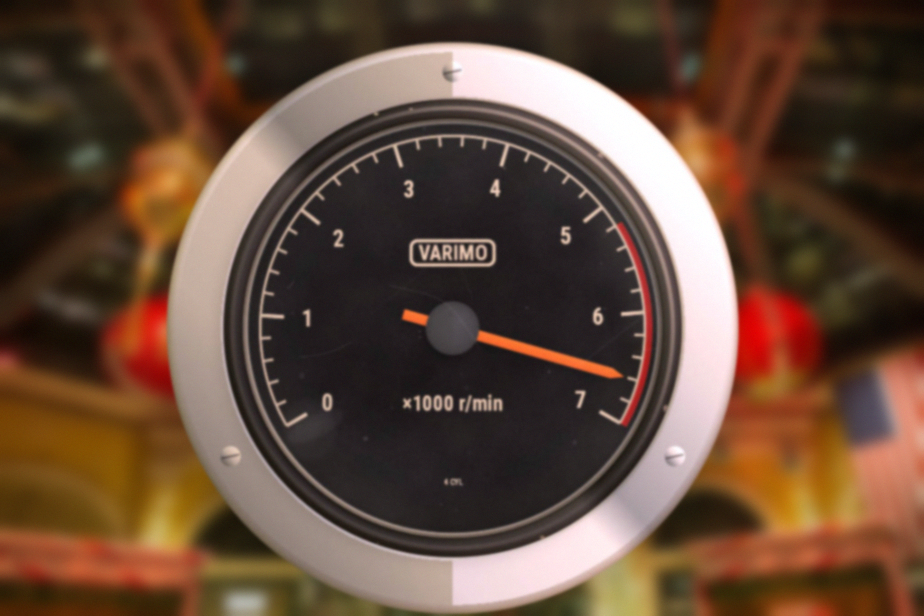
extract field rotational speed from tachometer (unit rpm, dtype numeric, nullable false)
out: 6600 rpm
